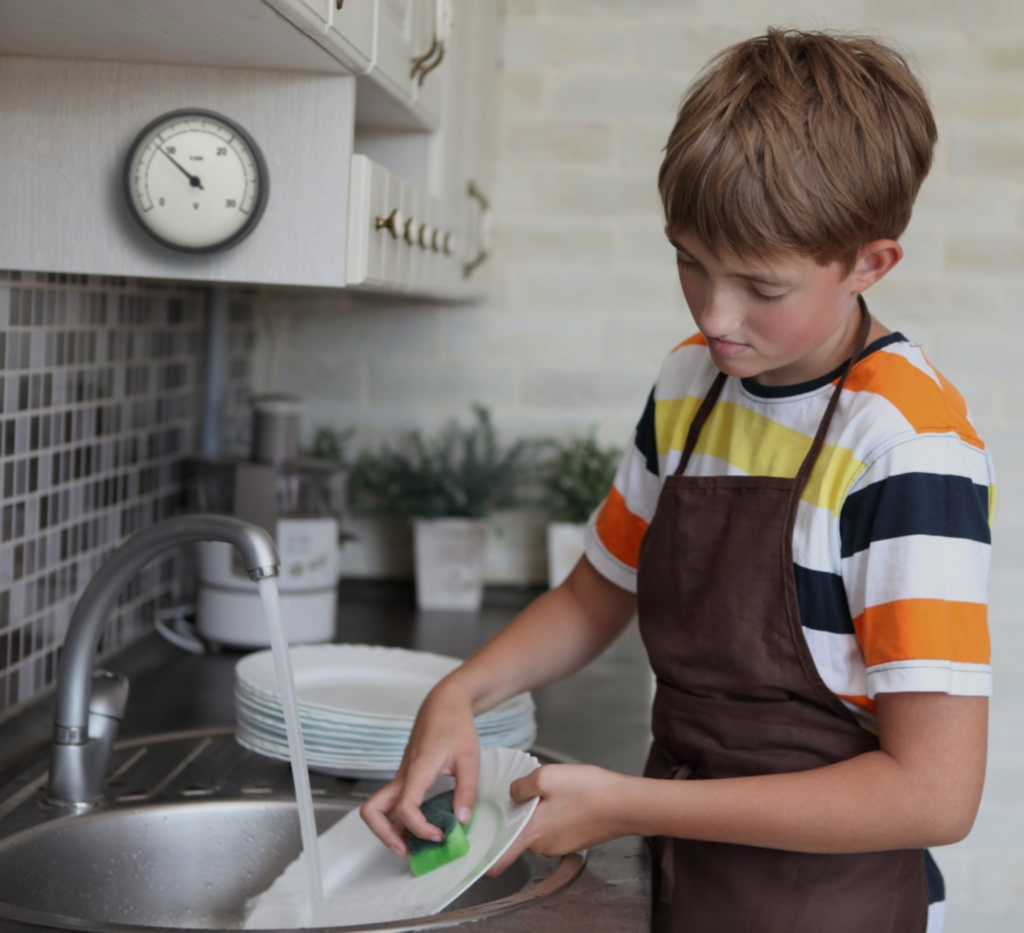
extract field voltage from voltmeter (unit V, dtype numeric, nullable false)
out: 9 V
